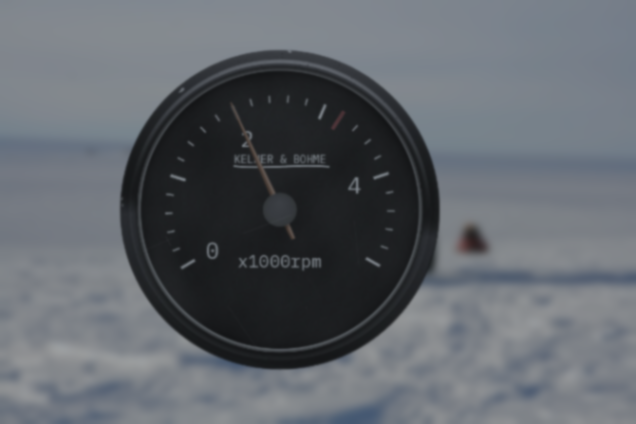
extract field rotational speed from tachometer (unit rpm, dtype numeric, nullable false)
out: 2000 rpm
